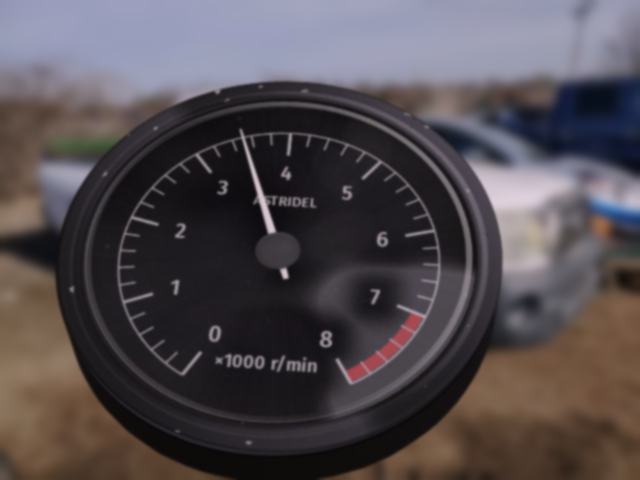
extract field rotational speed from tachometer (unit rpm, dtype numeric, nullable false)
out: 3500 rpm
